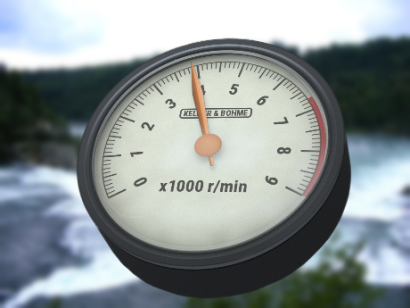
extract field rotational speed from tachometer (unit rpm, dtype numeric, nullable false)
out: 3900 rpm
